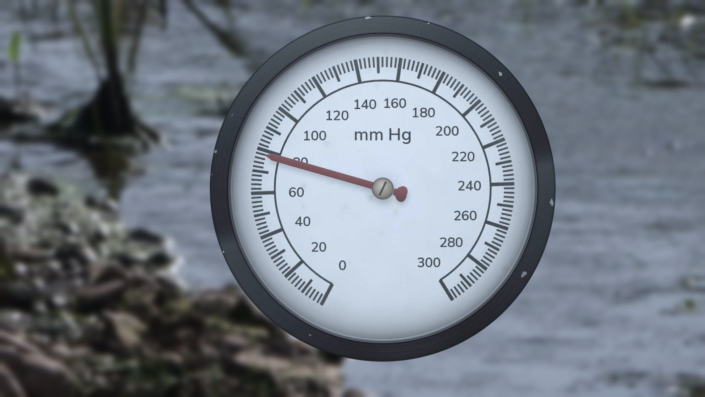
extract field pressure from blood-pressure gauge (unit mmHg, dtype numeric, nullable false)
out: 78 mmHg
